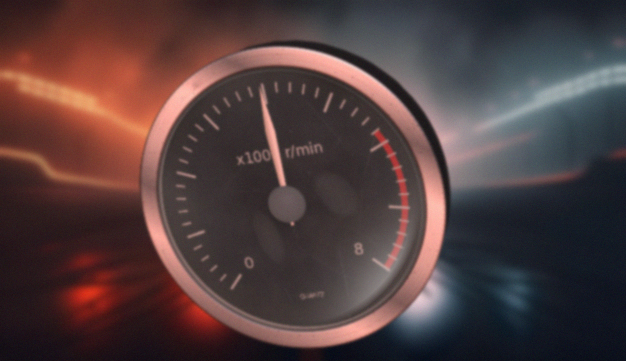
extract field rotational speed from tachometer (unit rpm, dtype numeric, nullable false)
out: 4000 rpm
